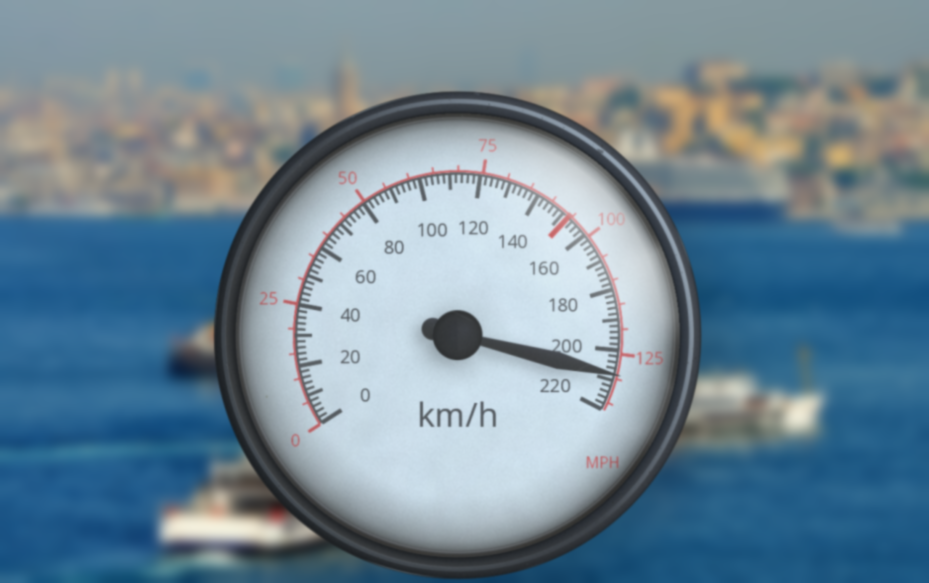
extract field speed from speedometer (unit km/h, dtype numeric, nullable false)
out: 208 km/h
